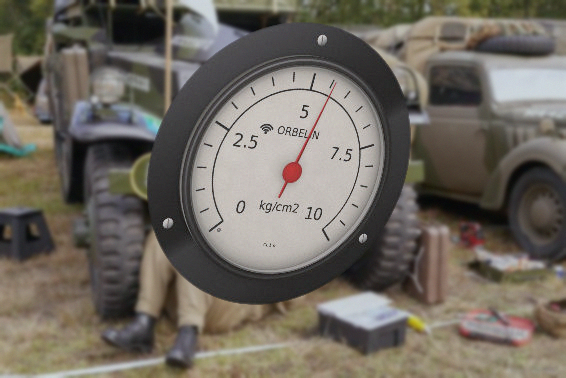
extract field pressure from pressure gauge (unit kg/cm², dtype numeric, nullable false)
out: 5.5 kg/cm²
